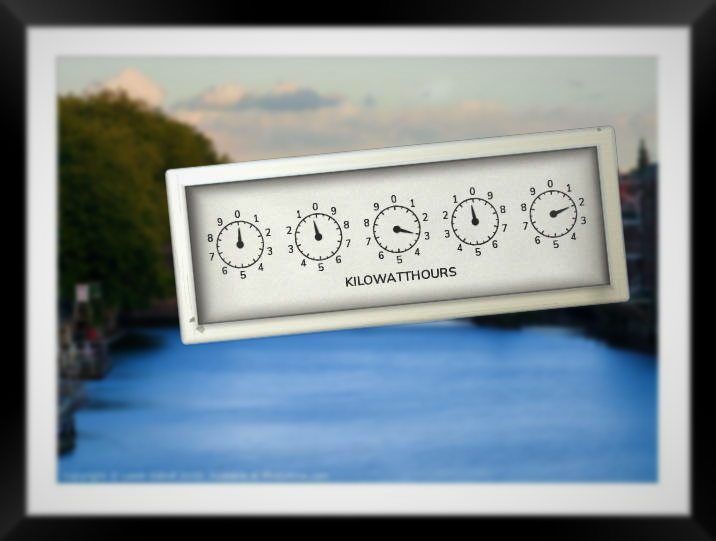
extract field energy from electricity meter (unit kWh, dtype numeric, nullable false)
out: 302 kWh
